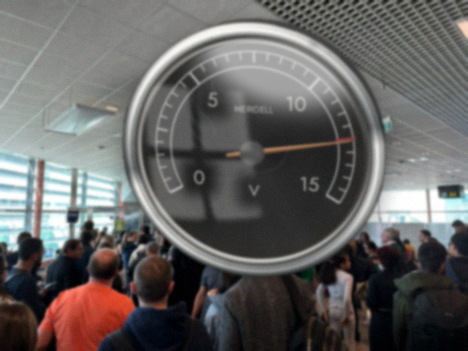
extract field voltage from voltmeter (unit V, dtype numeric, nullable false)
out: 12.5 V
